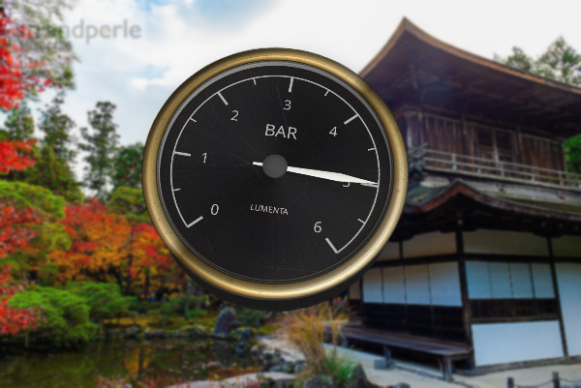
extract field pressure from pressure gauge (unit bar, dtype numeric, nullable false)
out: 5 bar
